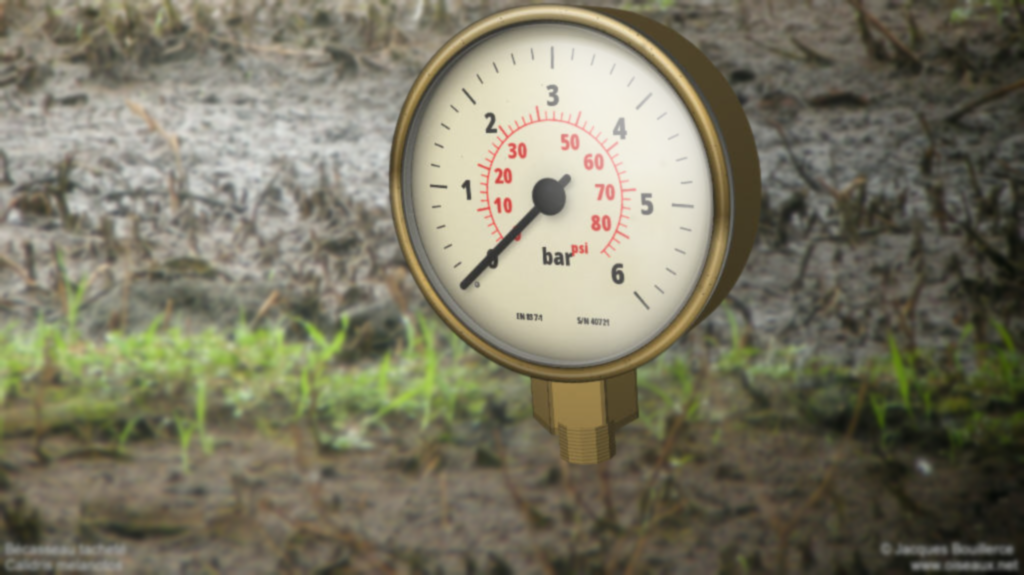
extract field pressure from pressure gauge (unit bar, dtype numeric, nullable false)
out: 0 bar
